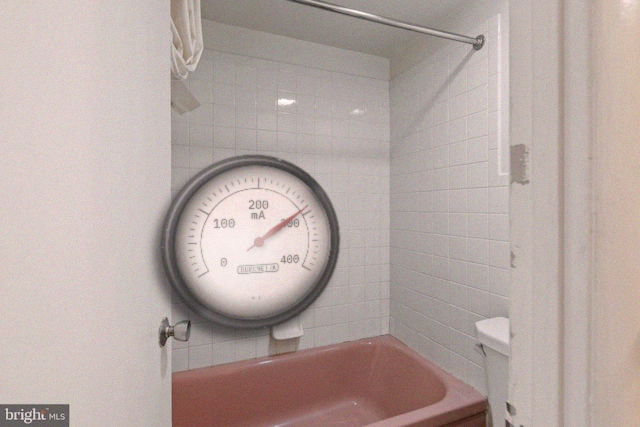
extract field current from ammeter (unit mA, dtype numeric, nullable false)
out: 290 mA
